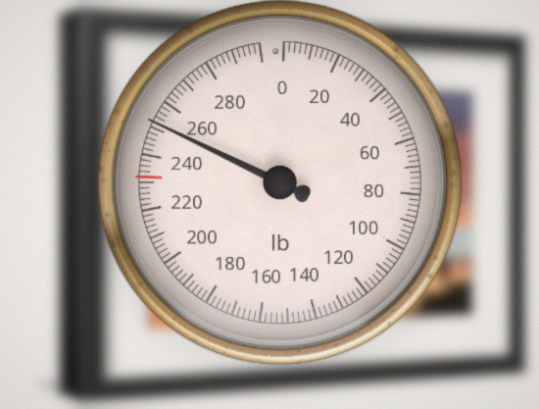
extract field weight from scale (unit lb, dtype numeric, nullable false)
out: 252 lb
